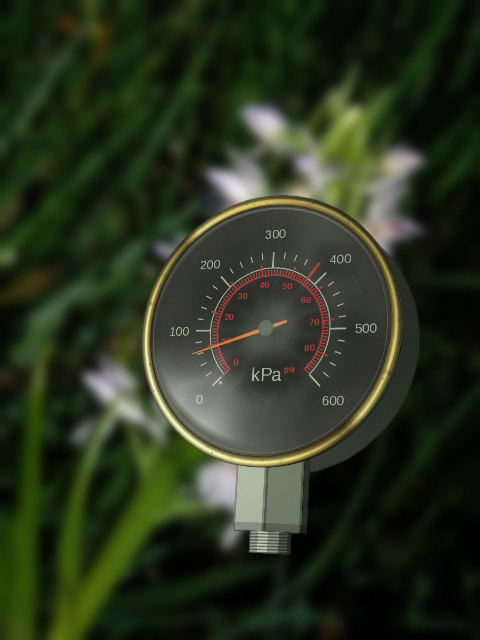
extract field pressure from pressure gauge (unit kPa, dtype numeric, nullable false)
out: 60 kPa
